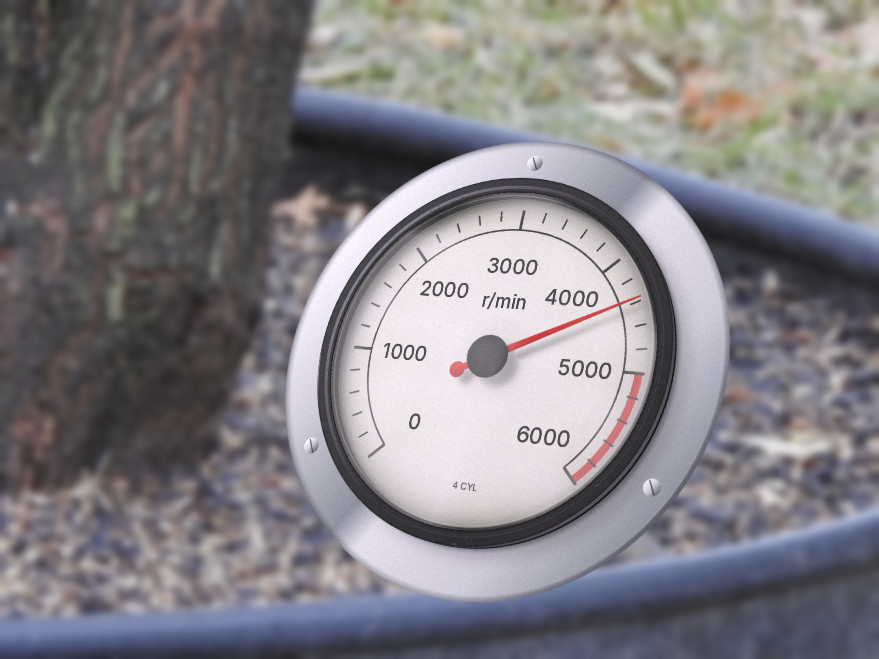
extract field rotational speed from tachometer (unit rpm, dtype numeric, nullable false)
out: 4400 rpm
